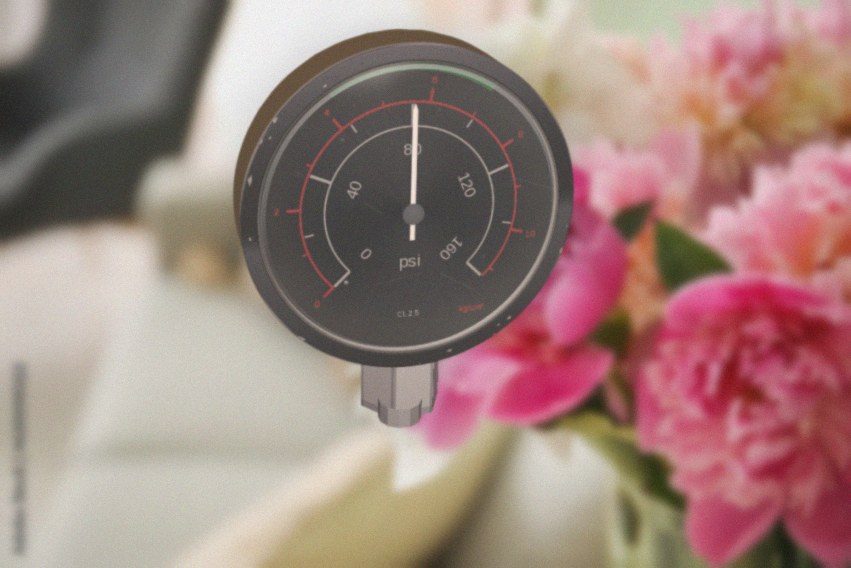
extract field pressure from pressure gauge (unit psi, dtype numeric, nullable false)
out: 80 psi
